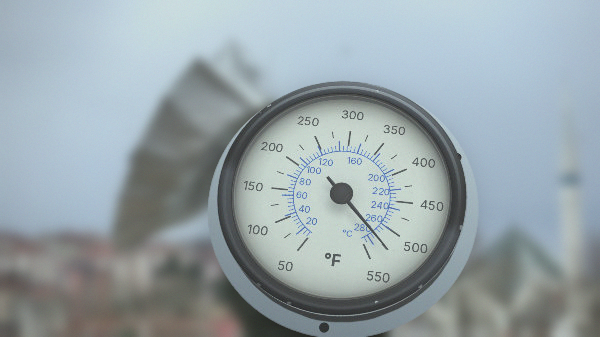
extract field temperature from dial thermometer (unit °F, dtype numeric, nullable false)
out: 525 °F
